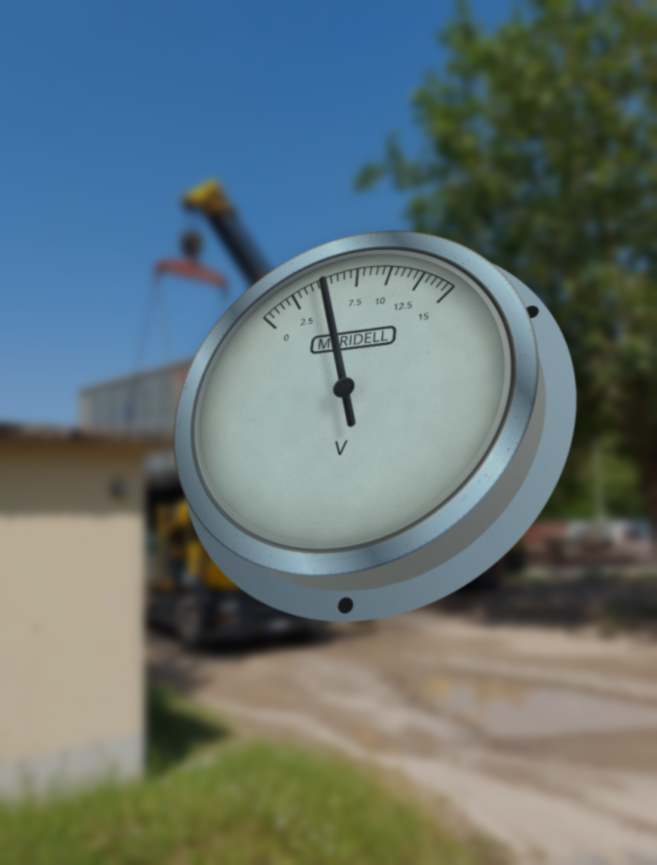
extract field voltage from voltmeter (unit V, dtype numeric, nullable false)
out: 5 V
